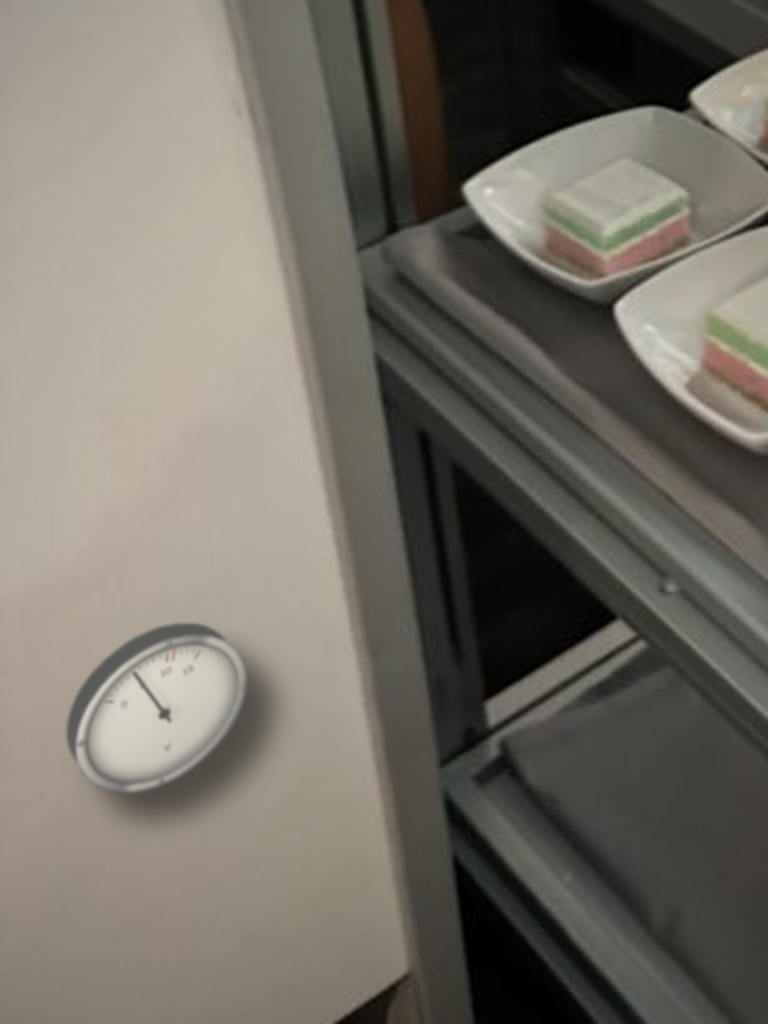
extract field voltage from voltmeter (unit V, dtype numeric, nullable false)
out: 5 V
